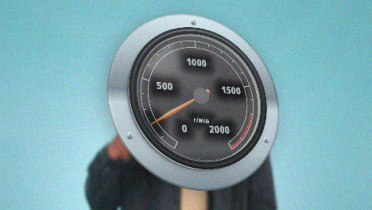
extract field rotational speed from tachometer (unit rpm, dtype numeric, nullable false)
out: 200 rpm
